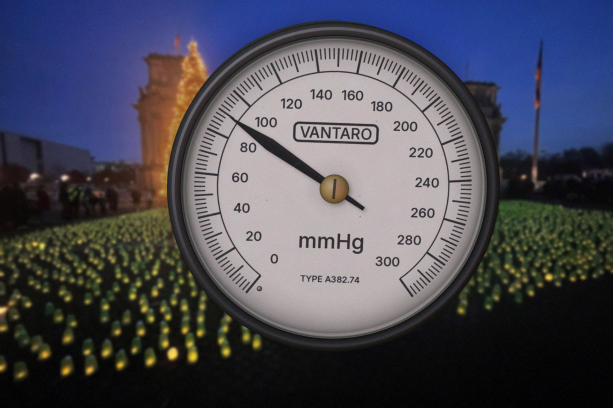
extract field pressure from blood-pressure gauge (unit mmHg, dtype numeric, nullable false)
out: 90 mmHg
